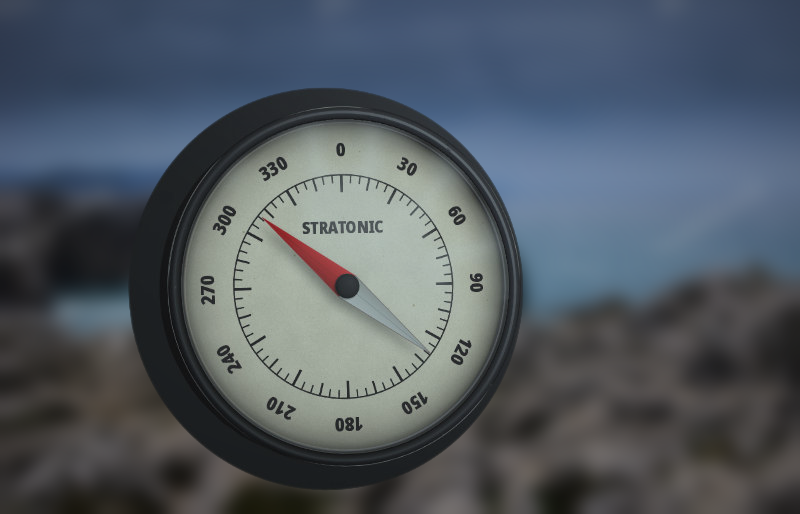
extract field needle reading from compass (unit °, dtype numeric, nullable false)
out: 310 °
